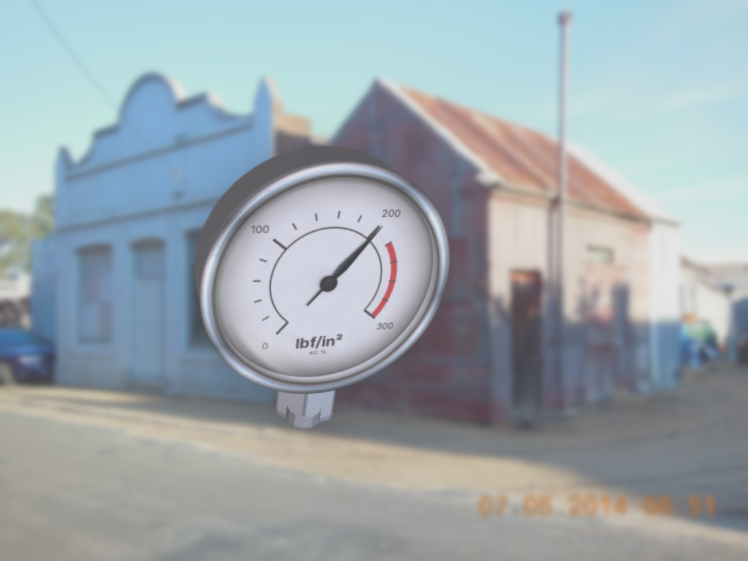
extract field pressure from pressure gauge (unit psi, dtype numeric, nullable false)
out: 200 psi
